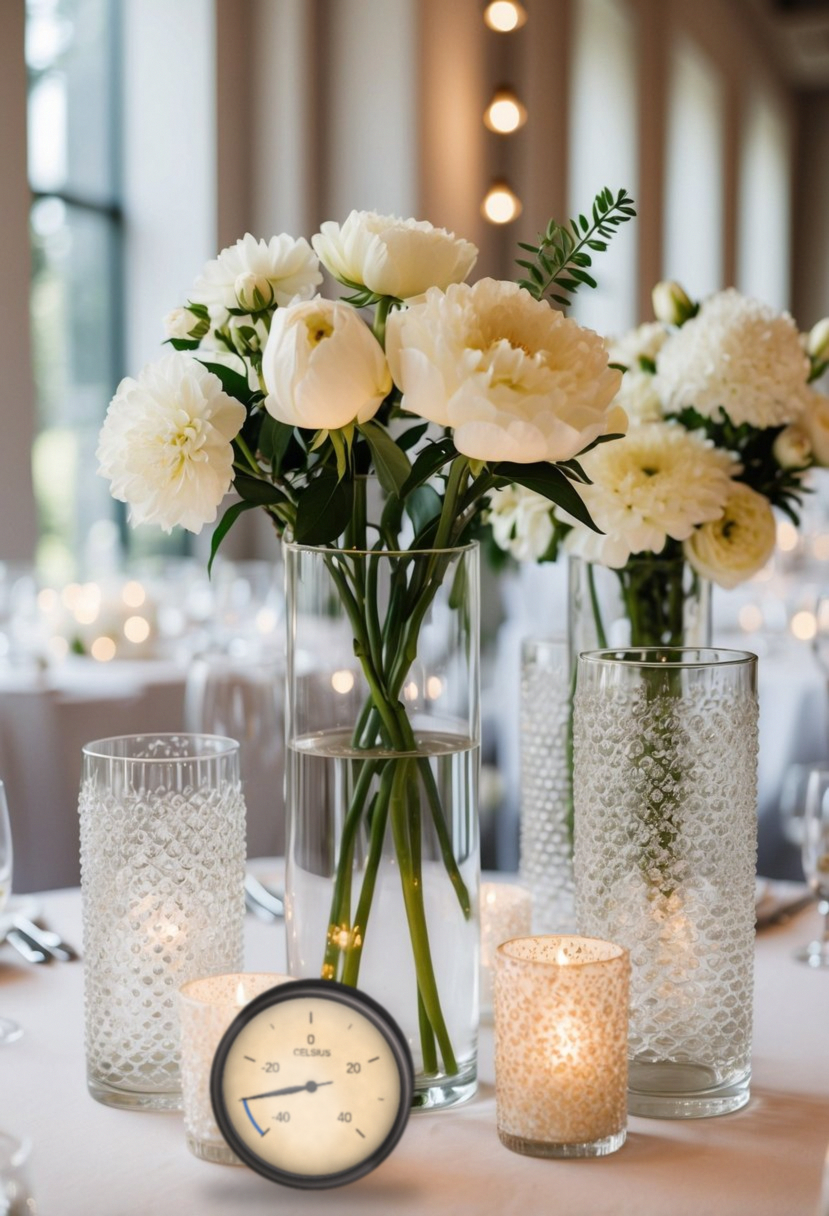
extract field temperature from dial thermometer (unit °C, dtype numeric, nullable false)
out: -30 °C
